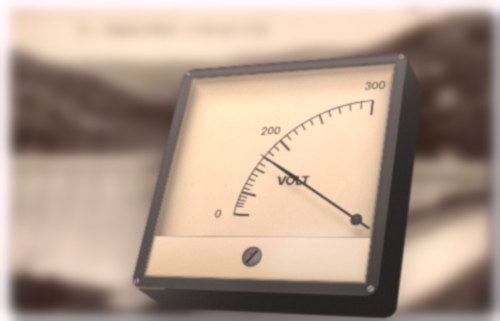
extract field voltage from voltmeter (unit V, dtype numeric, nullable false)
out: 170 V
